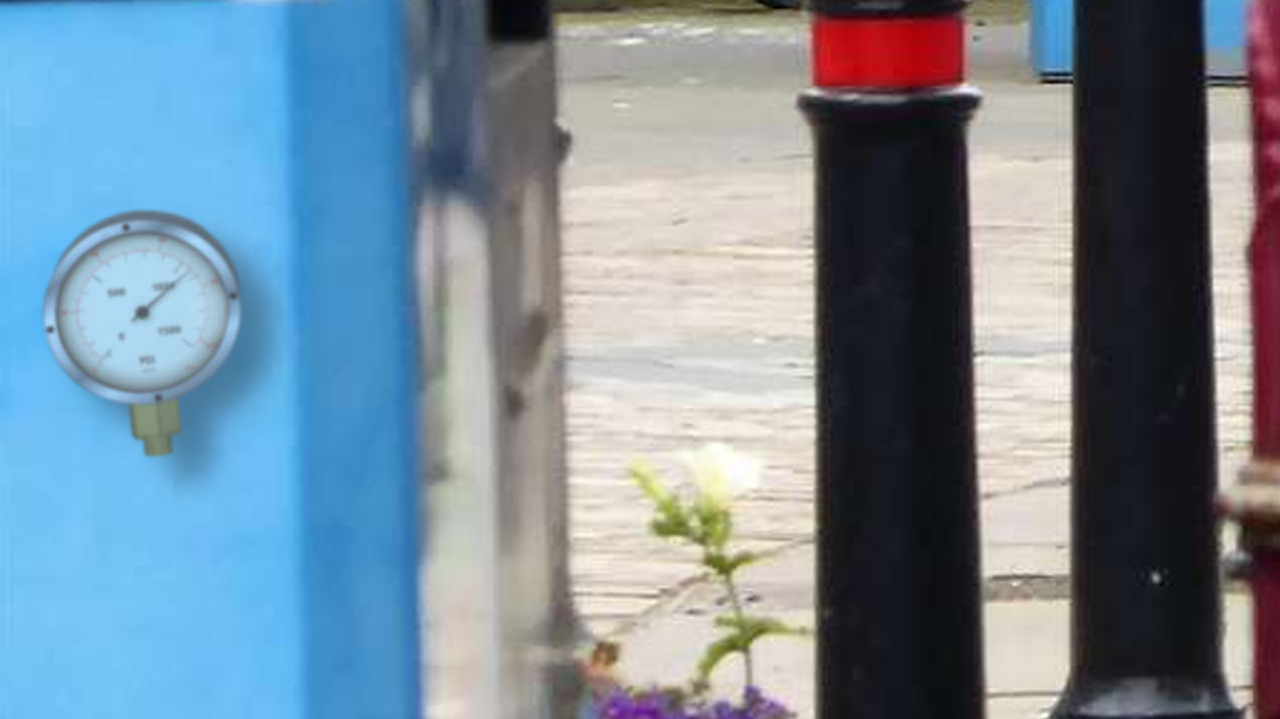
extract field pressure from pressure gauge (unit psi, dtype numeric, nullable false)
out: 1050 psi
